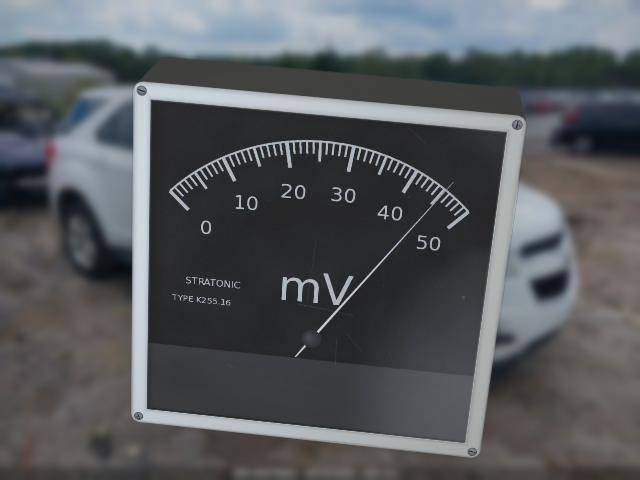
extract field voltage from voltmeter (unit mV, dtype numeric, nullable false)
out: 45 mV
